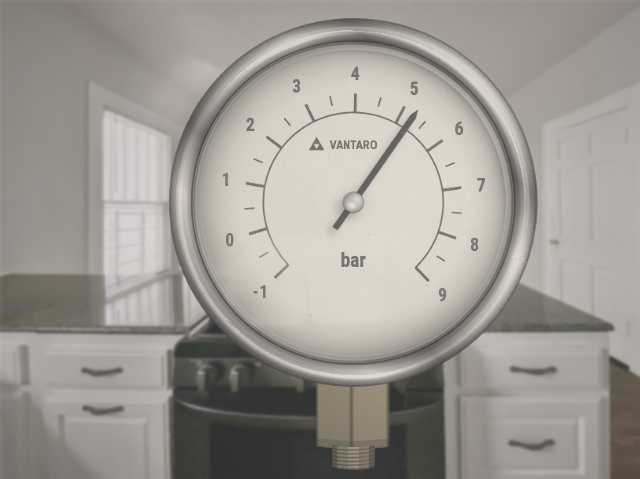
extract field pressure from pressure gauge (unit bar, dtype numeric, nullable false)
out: 5.25 bar
